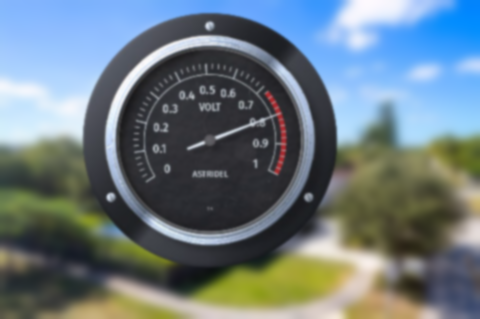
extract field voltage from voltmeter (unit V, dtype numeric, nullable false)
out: 0.8 V
